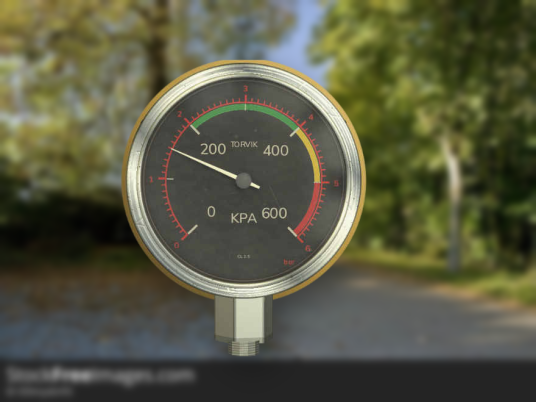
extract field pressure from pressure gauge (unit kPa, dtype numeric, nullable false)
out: 150 kPa
